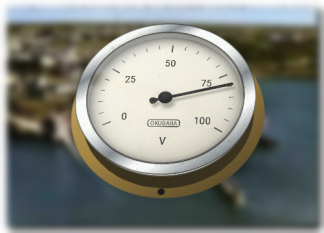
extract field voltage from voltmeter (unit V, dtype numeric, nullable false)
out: 80 V
